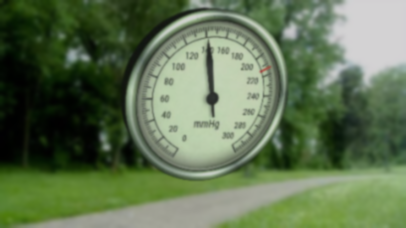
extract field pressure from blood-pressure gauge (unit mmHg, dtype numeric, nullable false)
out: 140 mmHg
